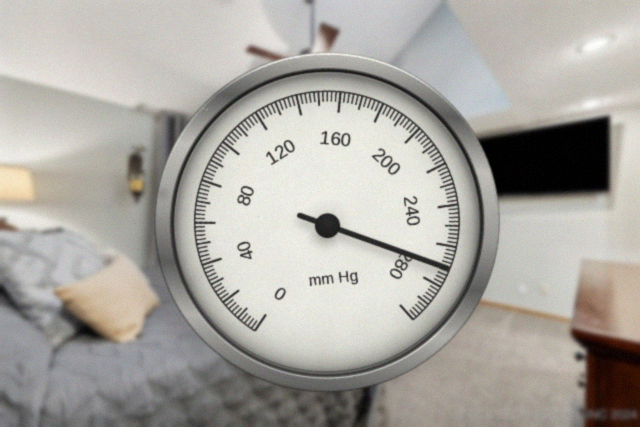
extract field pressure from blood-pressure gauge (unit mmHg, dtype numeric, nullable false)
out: 270 mmHg
